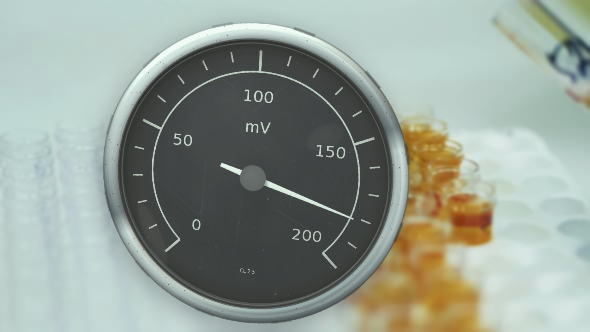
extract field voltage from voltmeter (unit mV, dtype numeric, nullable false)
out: 180 mV
